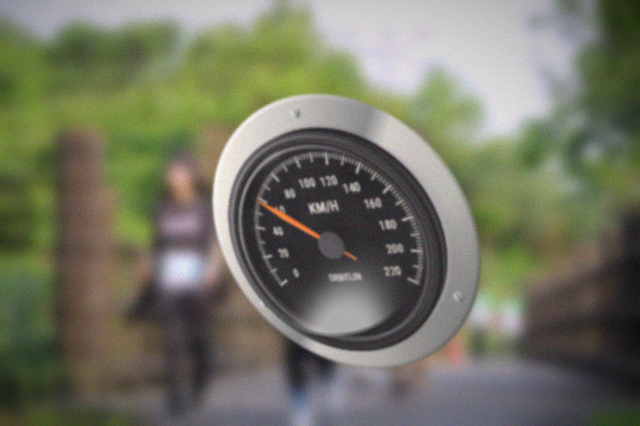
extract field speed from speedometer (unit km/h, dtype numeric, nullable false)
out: 60 km/h
